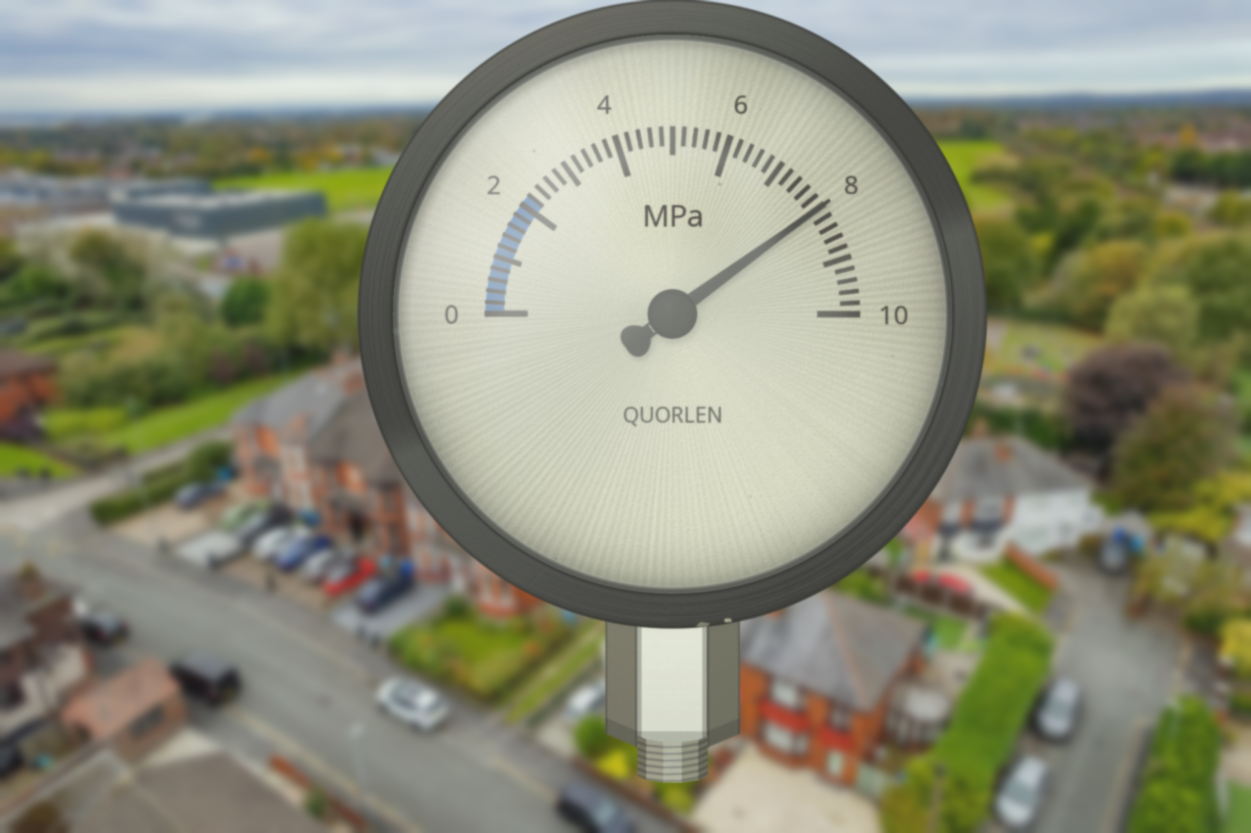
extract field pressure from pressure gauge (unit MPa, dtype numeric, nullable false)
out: 8 MPa
